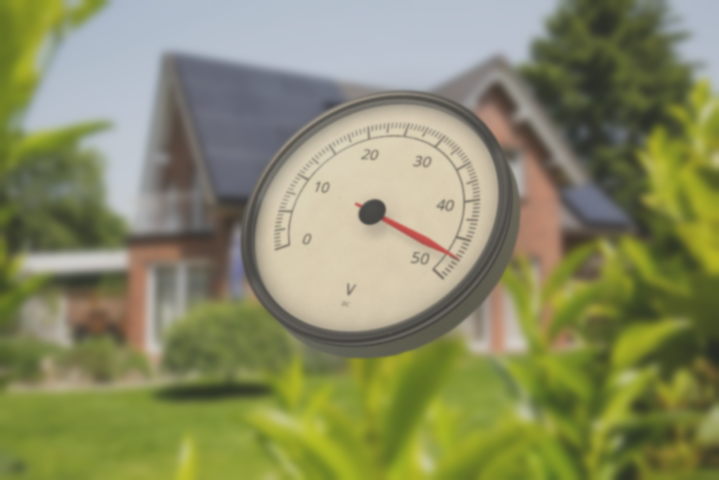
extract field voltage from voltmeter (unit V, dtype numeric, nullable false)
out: 47.5 V
